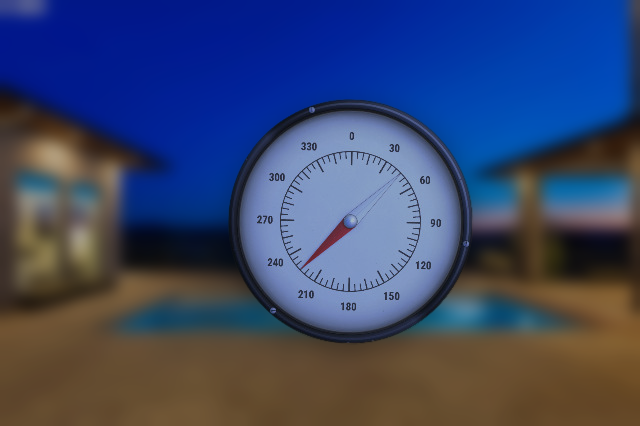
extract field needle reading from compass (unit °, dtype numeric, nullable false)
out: 225 °
